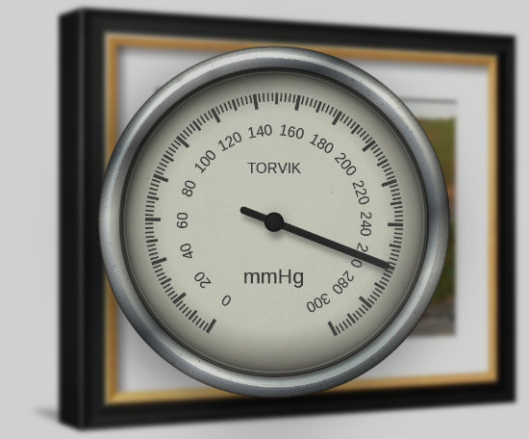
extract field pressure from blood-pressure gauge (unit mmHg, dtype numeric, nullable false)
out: 260 mmHg
